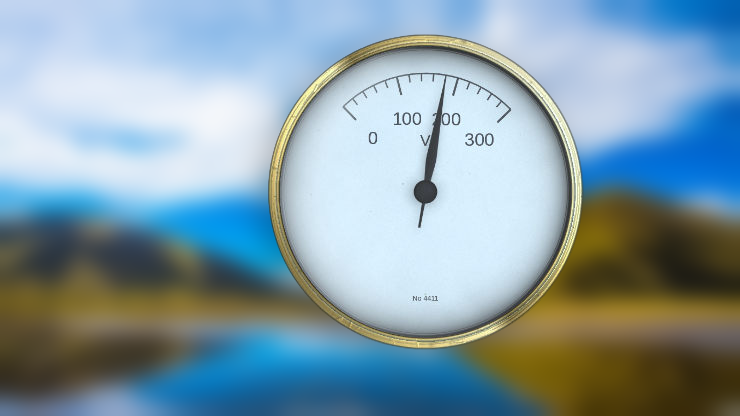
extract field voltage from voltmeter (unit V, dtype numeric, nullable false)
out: 180 V
